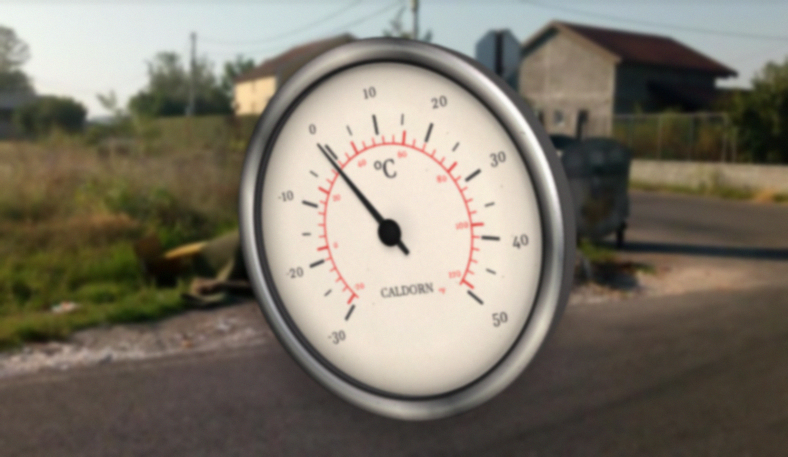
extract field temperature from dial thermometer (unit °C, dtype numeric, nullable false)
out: 0 °C
